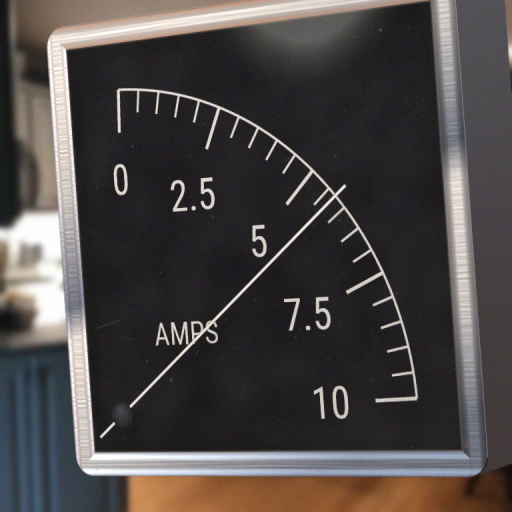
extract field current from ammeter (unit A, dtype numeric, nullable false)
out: 5.75 A
